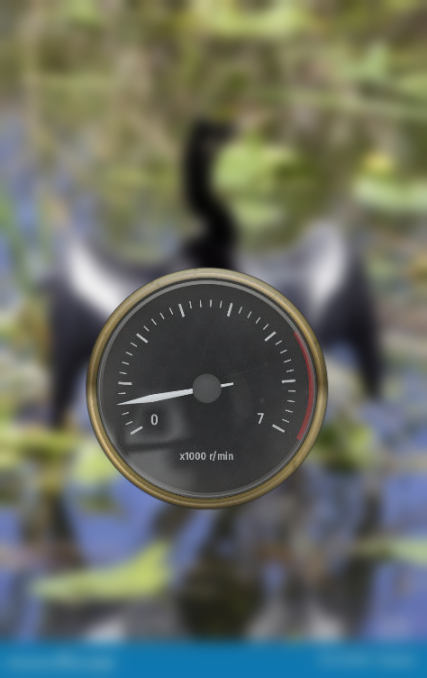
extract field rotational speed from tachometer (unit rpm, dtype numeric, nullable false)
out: 600 rpm
